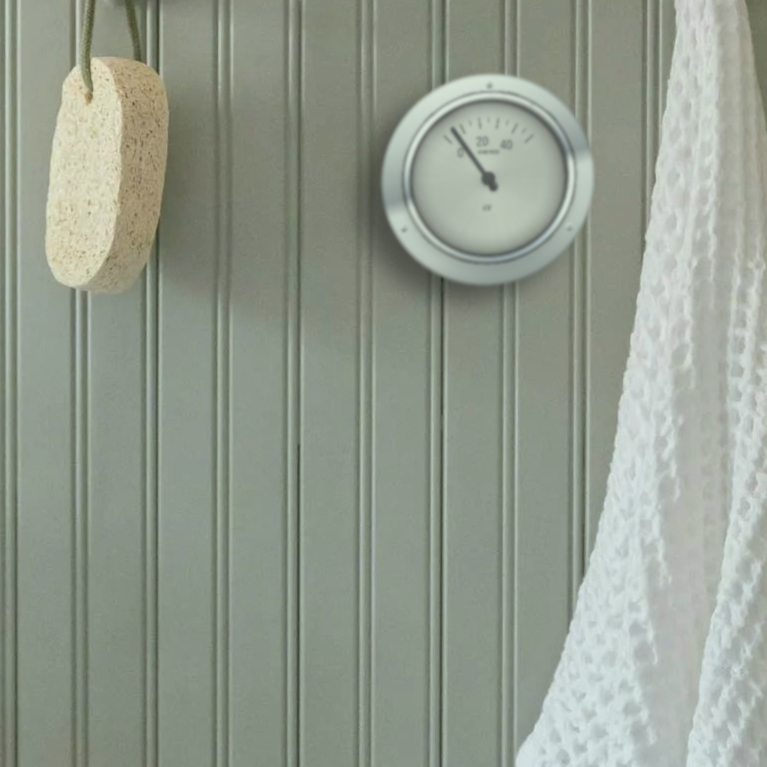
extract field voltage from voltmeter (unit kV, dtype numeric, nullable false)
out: 5 kV
